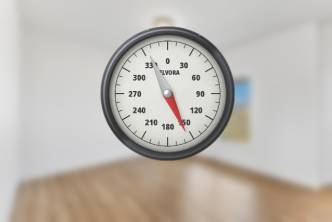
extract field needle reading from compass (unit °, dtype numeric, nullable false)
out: 155 °
